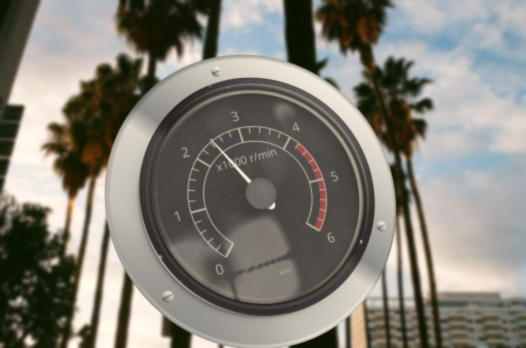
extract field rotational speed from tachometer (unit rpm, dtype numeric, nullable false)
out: 2400 rpm
